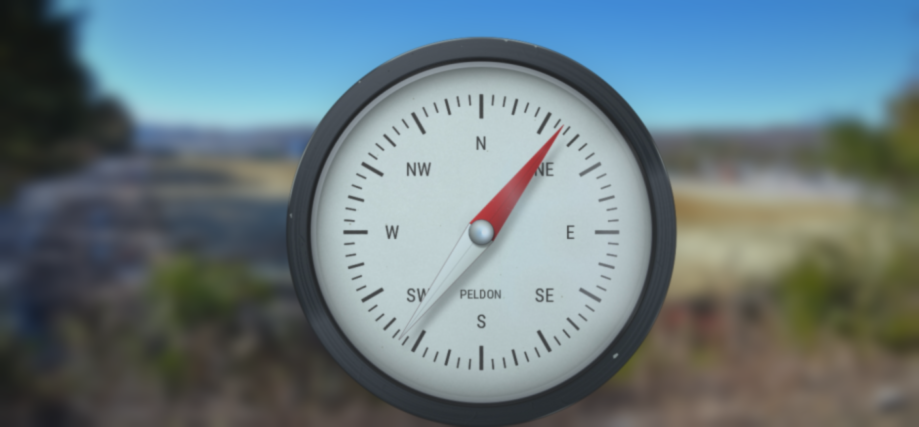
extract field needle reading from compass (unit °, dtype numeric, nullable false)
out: 37.5 °
